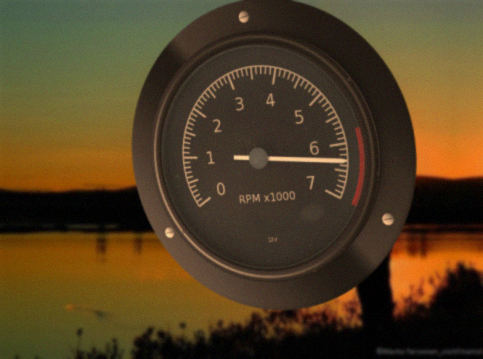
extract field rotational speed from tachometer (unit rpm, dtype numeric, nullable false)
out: 6300 rpm
